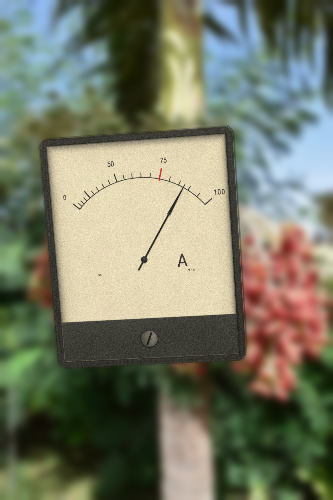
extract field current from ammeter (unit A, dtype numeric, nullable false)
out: 87.5 A
